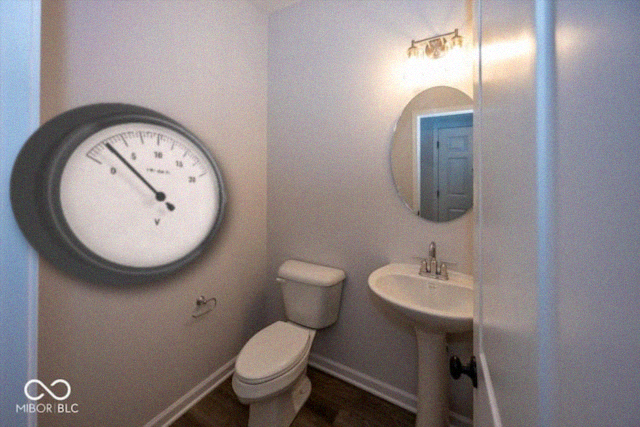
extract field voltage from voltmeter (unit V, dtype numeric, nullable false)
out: 2.5 V
